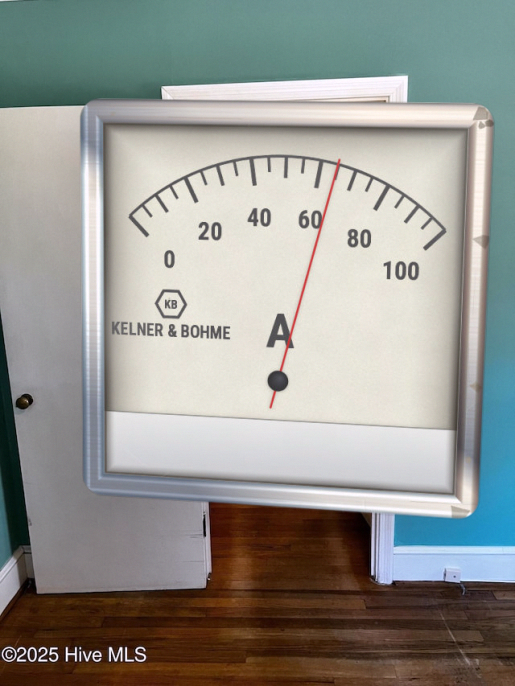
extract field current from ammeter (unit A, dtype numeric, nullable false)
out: 65 A
